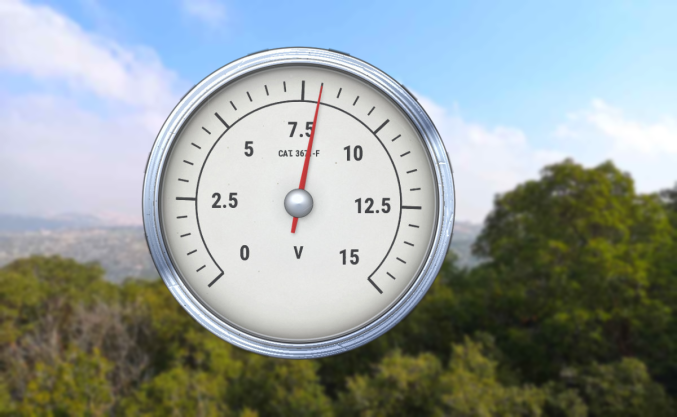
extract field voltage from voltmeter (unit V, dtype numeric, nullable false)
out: 8 V
